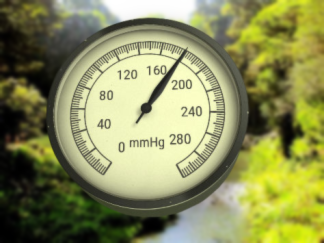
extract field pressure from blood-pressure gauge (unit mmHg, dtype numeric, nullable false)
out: 180 mmHg
